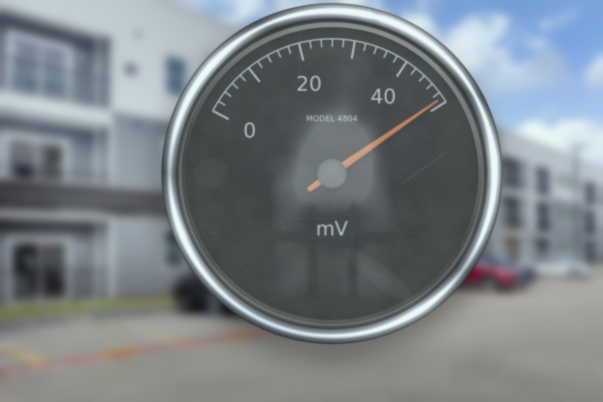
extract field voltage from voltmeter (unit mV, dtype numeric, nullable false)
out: 49 mV
